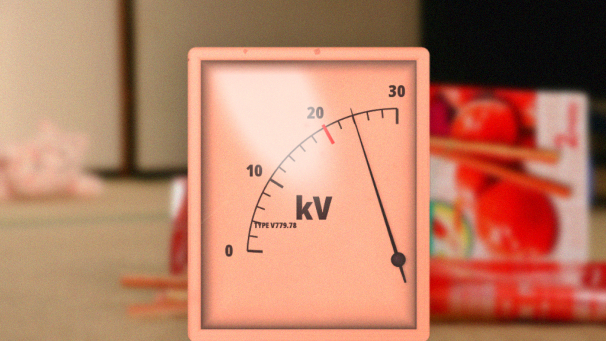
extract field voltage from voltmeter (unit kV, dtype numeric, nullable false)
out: 24 kV
